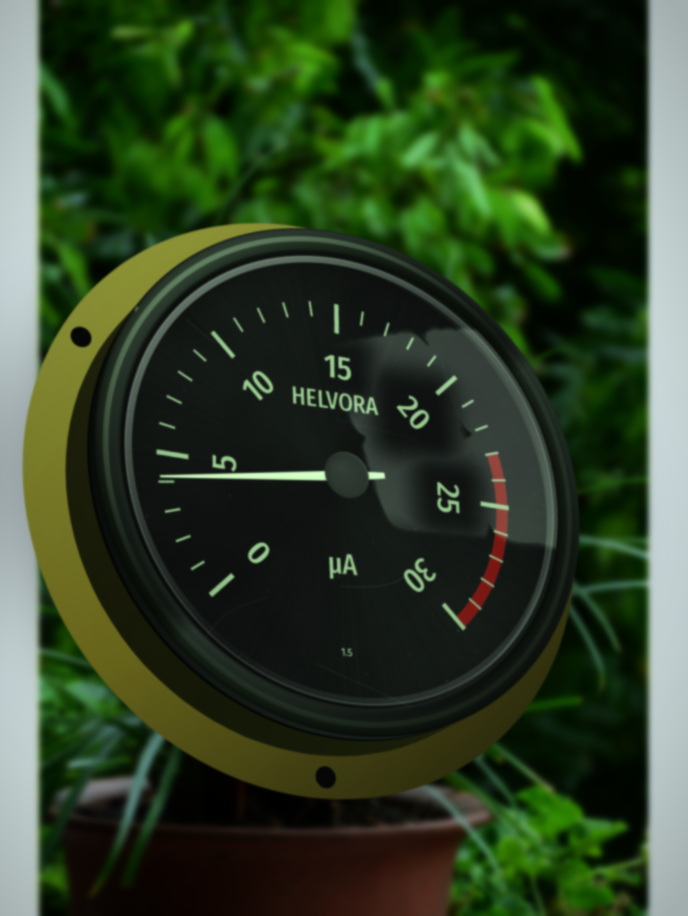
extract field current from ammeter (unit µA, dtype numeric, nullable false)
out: 4 µA
